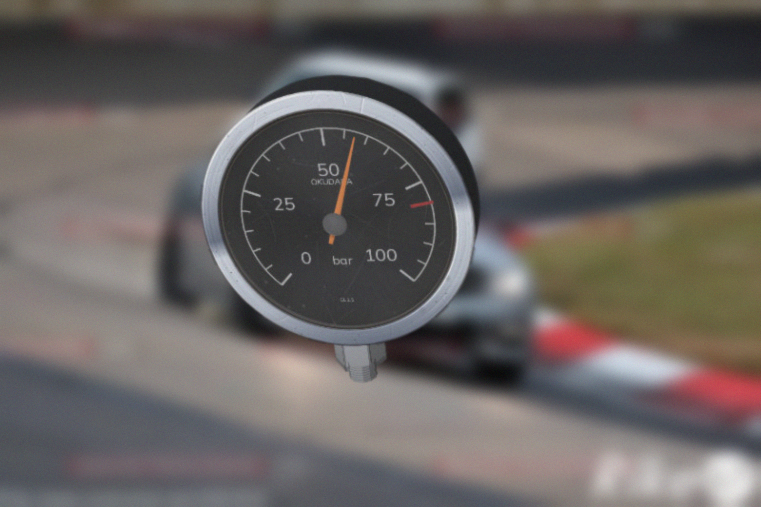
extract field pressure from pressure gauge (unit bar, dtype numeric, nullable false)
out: 57.5 bar
